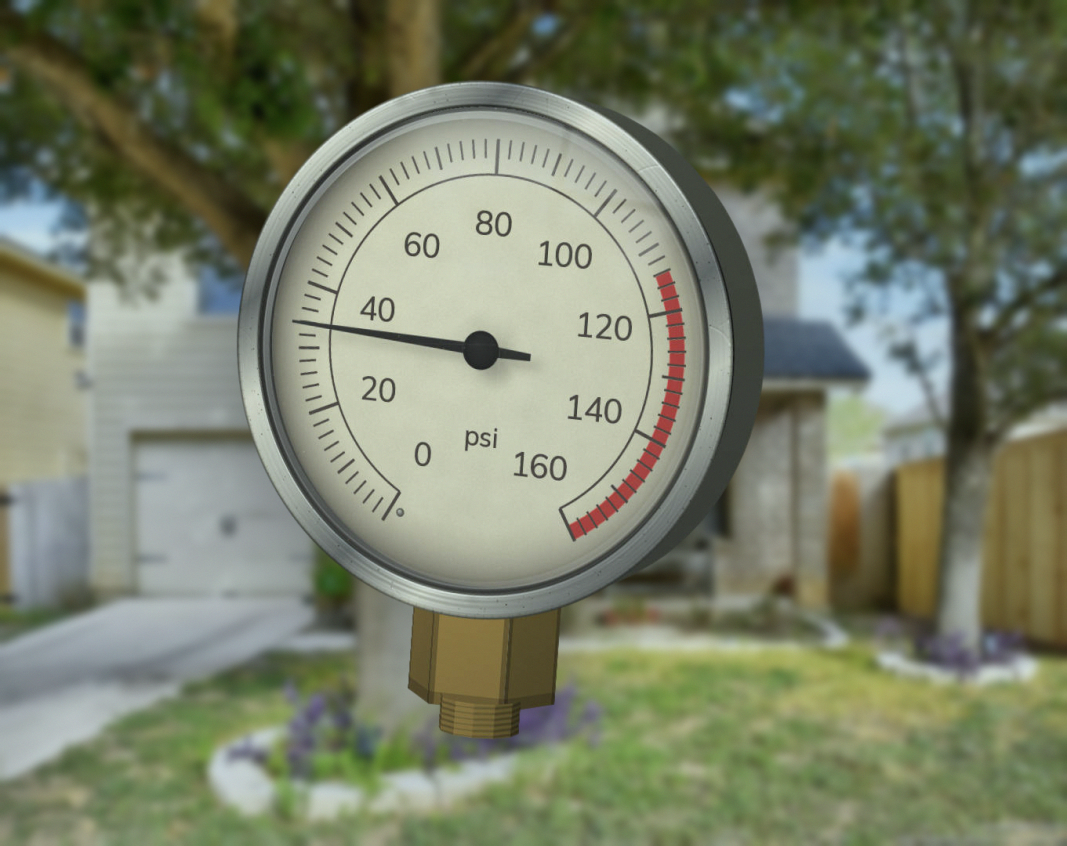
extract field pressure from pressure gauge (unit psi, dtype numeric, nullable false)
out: 34 psi
